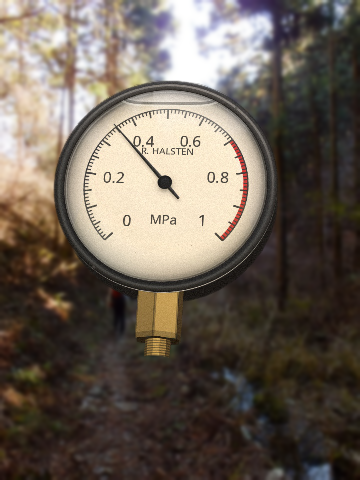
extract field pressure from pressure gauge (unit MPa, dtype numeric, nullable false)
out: 0.35 MPa
